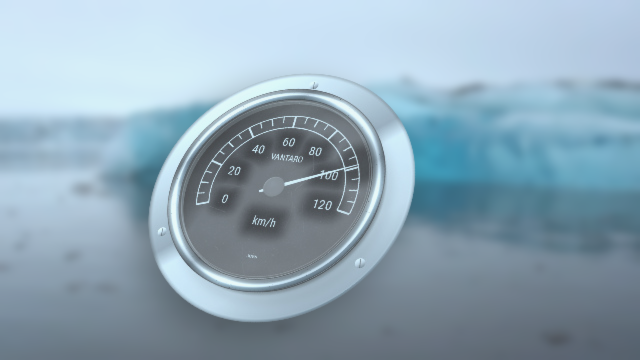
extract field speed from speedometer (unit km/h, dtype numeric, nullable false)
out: 100 km/h
